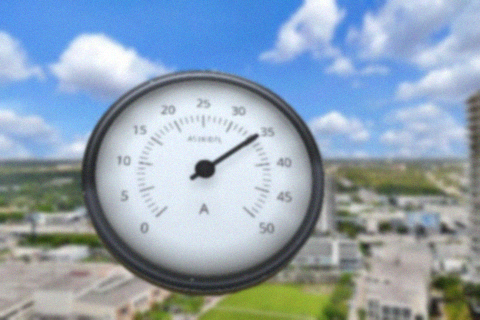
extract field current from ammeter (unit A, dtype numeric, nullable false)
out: 35 A
